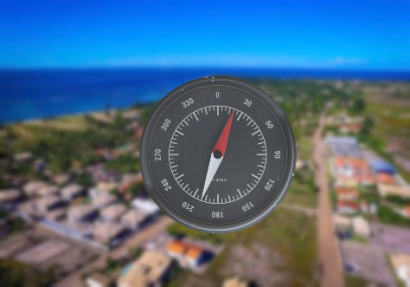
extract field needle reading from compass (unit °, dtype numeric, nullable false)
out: 20 °
